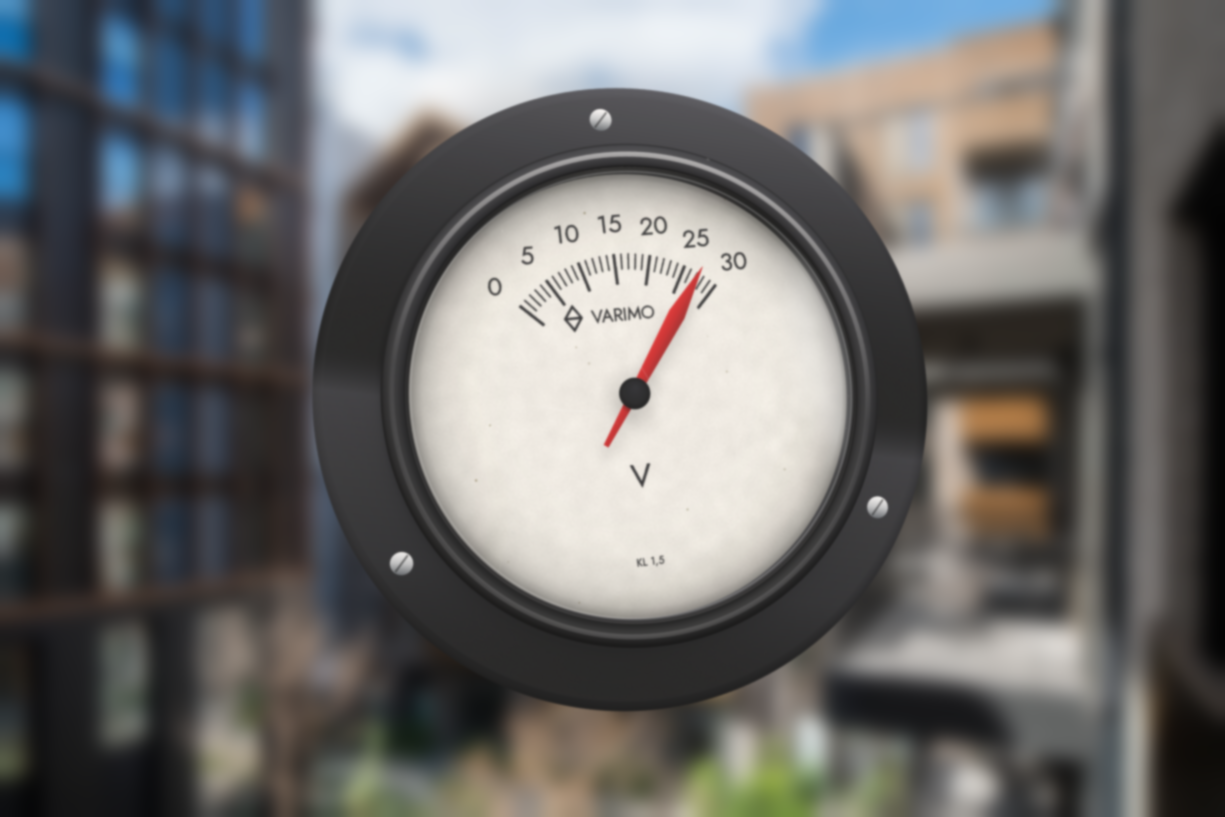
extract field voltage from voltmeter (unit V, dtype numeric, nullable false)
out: 27 V
